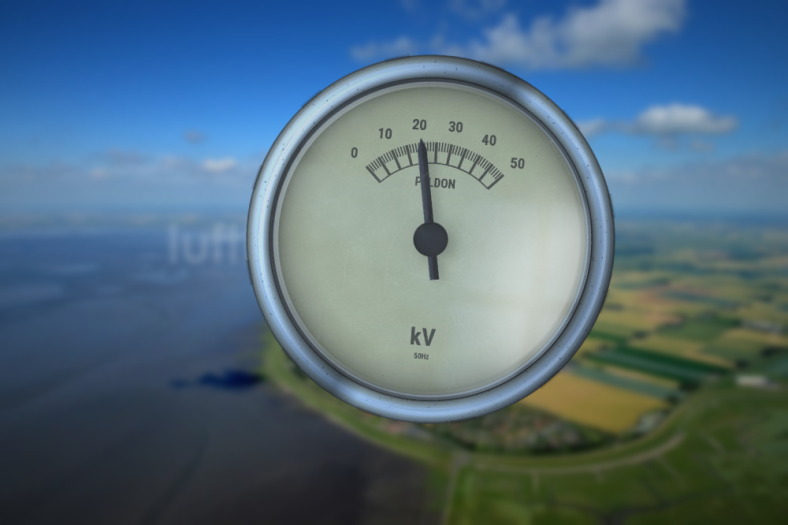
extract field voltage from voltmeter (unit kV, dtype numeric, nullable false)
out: 20 kV
